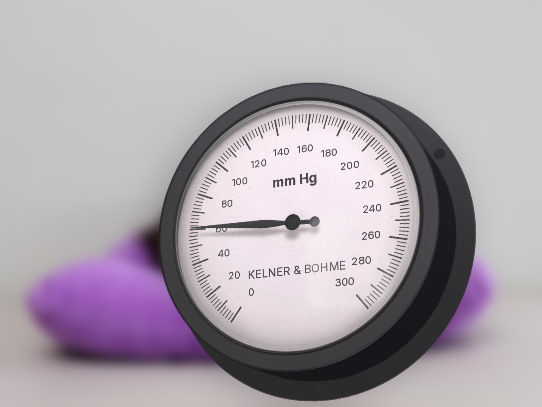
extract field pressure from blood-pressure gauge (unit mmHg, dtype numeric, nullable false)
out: 60 mmHg
